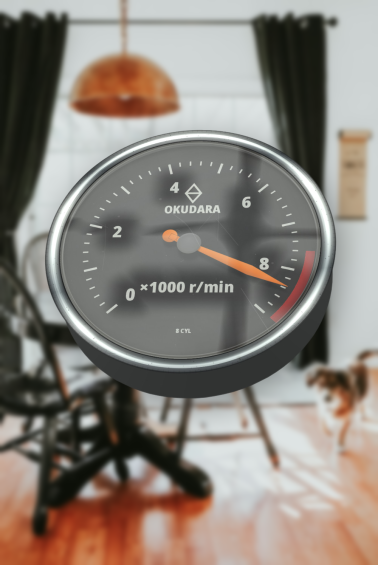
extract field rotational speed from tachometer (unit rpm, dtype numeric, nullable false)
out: 8400 rpm
